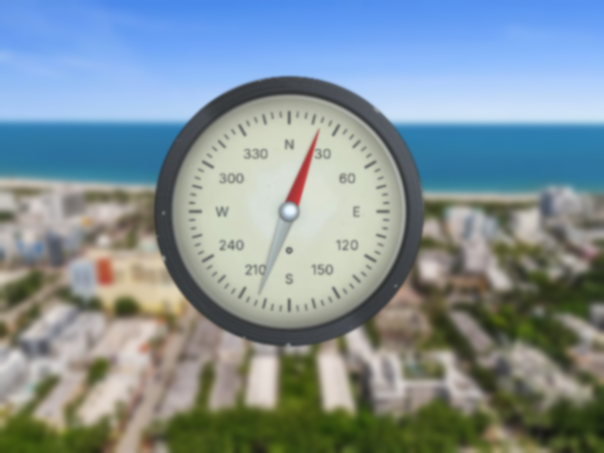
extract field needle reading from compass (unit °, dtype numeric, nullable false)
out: 20 °
